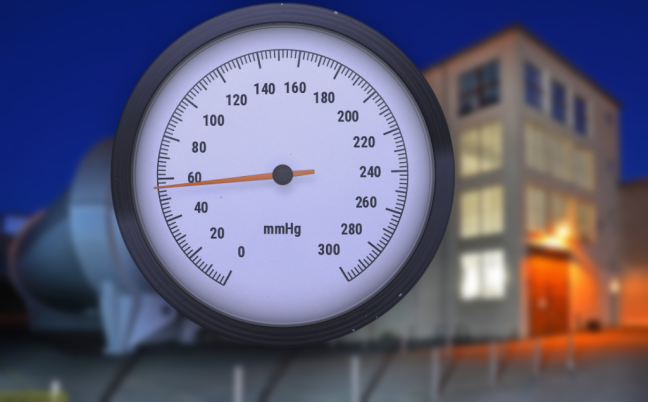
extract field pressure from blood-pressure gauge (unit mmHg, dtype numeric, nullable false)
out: 56 mmHg
